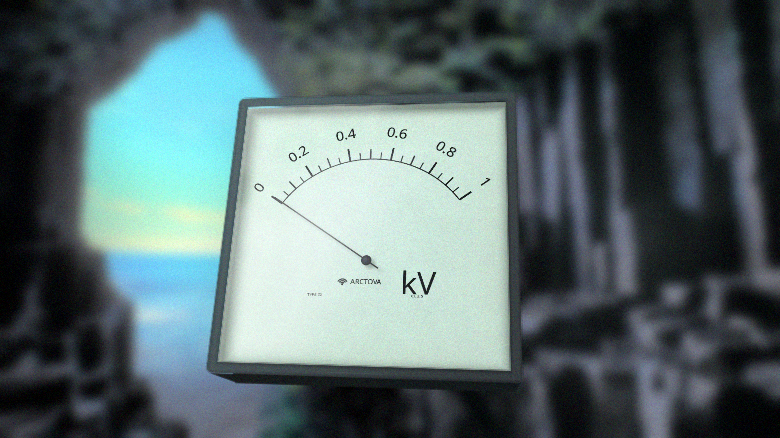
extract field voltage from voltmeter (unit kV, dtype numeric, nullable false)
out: 0 kV
